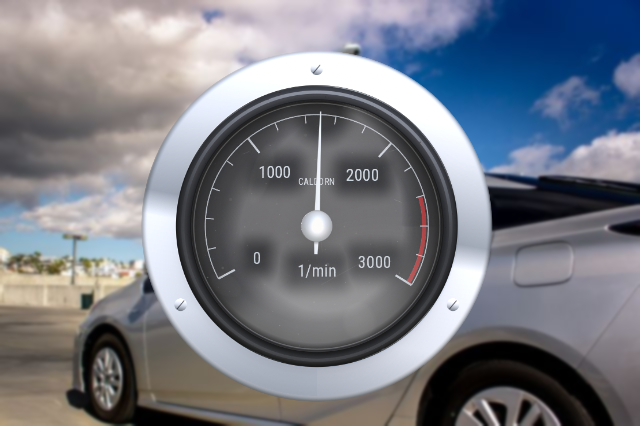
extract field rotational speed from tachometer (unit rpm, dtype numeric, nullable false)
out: 1500 rpm
